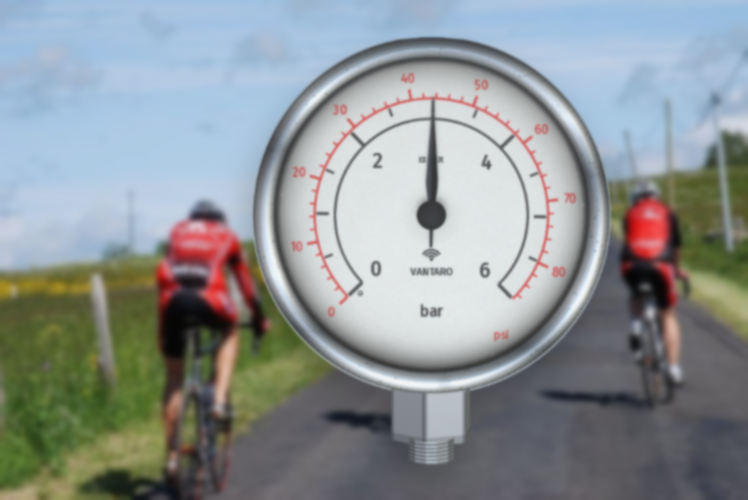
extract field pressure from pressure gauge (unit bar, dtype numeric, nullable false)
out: 3 bar
